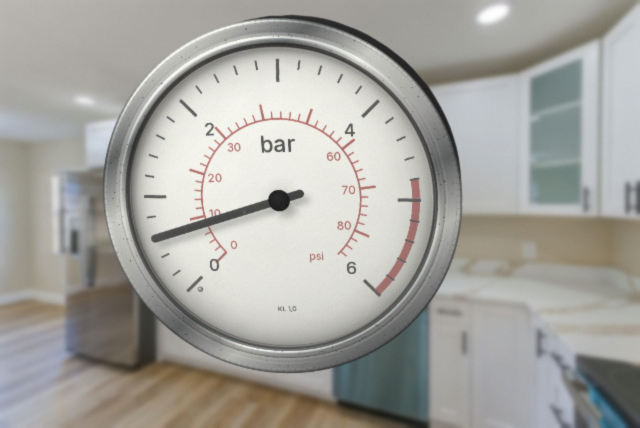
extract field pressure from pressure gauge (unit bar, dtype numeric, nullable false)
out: 0.6 bar
